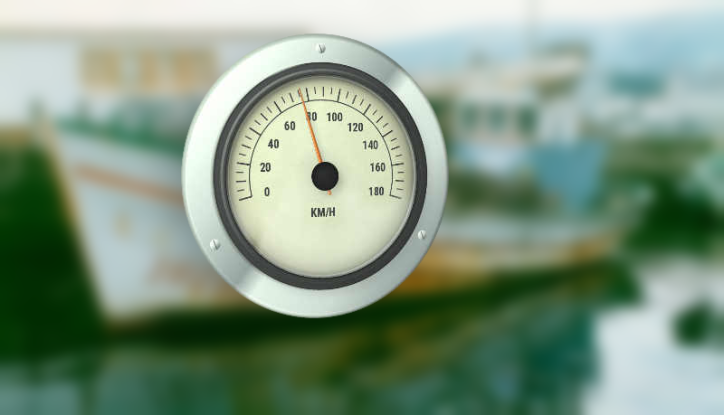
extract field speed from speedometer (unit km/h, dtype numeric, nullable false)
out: 75 km/h
